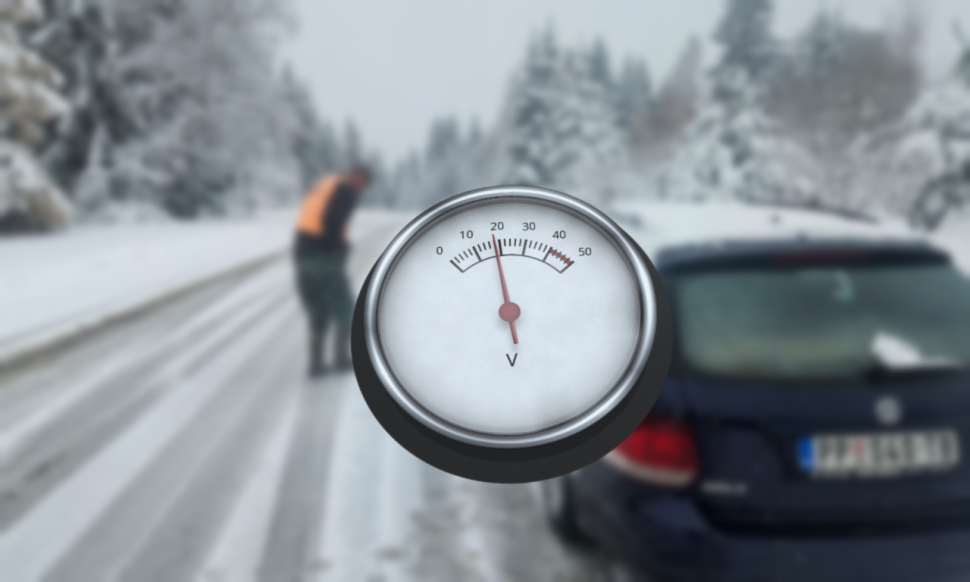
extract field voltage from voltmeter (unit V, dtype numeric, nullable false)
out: 18 V
